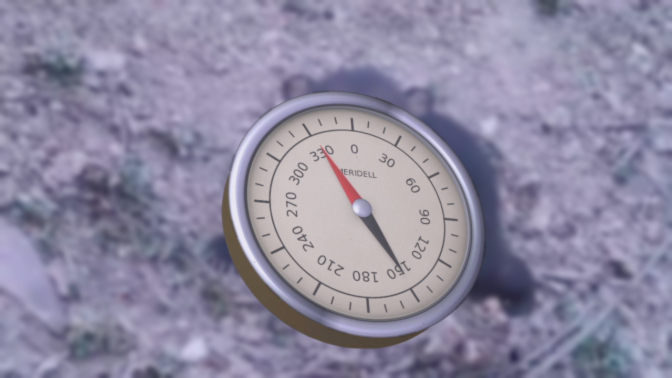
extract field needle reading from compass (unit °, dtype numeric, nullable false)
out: 330 °
